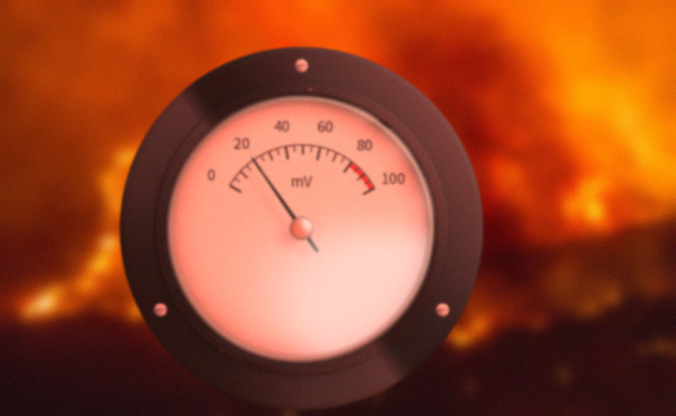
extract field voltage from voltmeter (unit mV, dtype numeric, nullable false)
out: 20 mV
